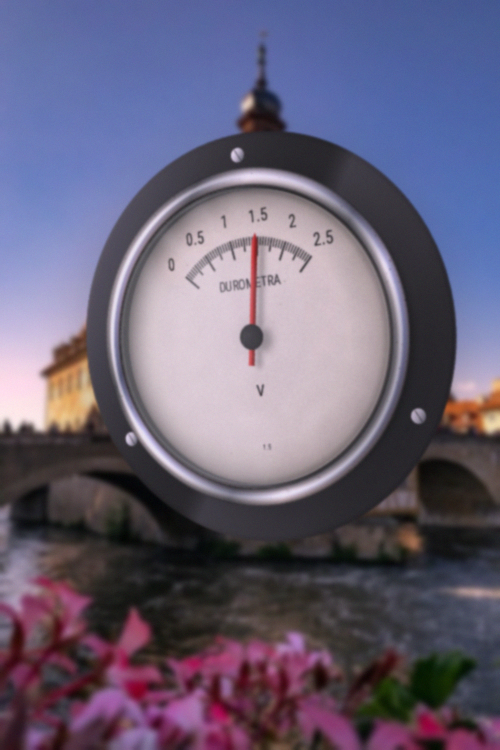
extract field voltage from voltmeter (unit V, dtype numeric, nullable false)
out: 1.5 V
